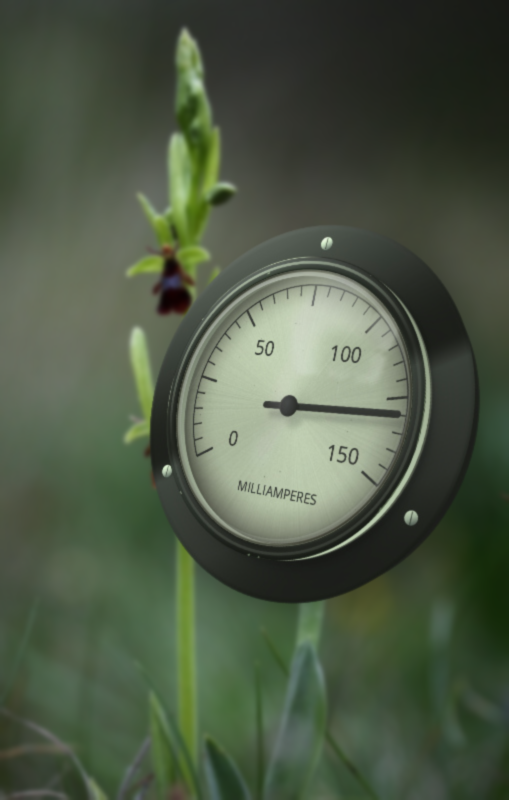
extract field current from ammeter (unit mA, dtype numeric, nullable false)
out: 130 mA
